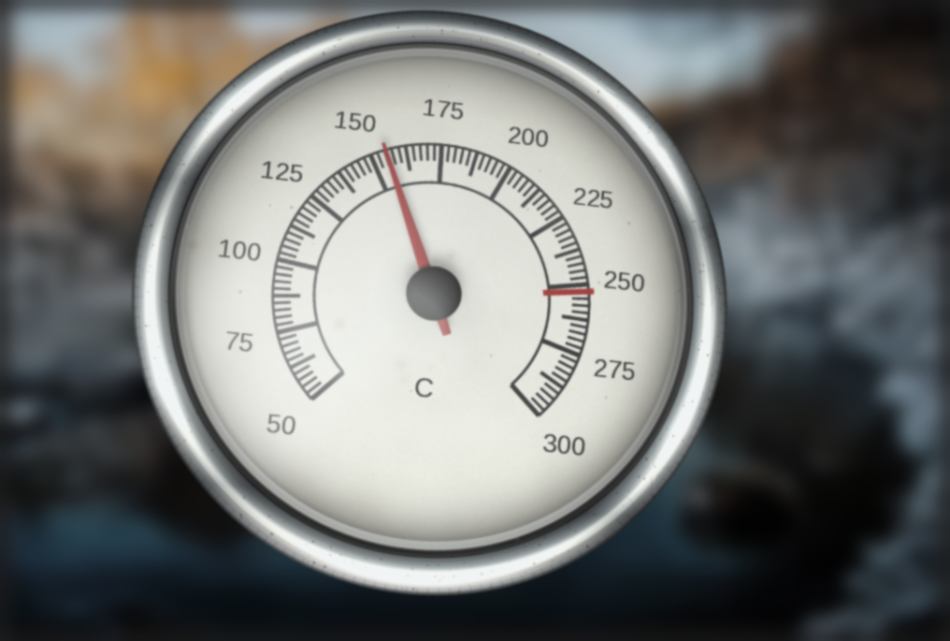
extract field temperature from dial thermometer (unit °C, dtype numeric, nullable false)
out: 155 °C
